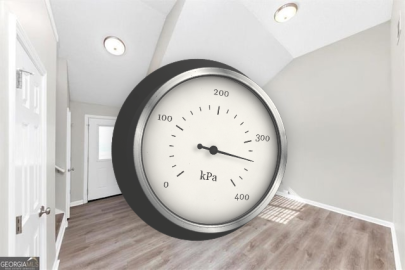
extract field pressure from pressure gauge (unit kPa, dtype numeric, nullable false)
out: 340 kPa
